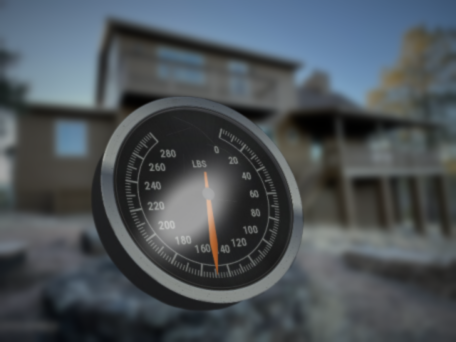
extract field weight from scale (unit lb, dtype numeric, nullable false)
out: 150 lb
